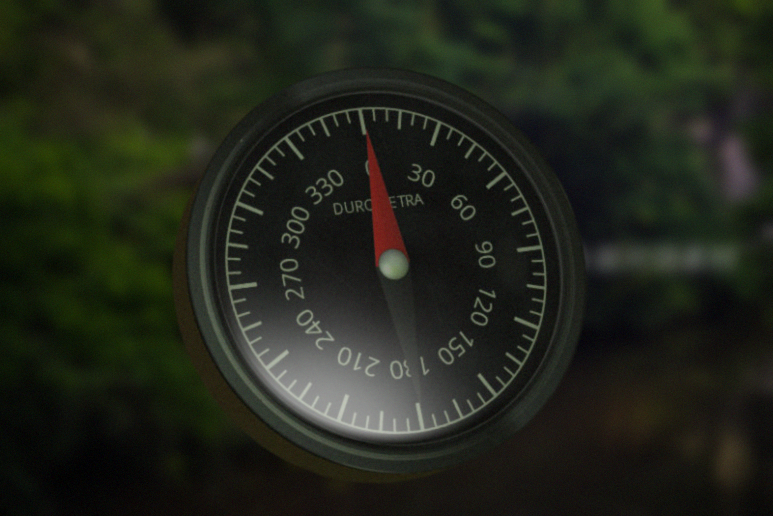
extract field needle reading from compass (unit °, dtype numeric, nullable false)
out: 0 °
